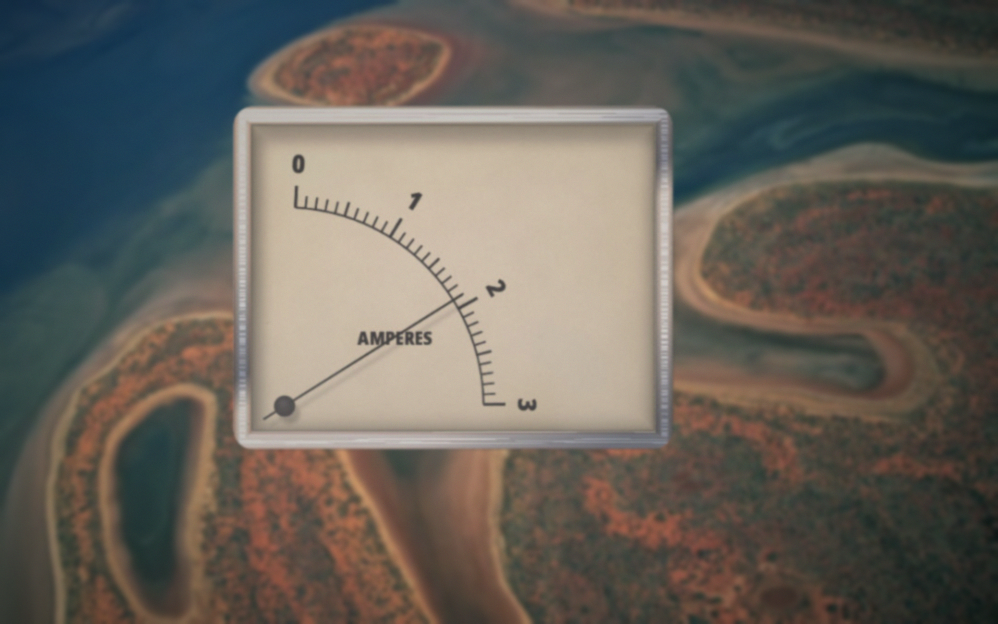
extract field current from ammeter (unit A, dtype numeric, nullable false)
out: 1.9 A
